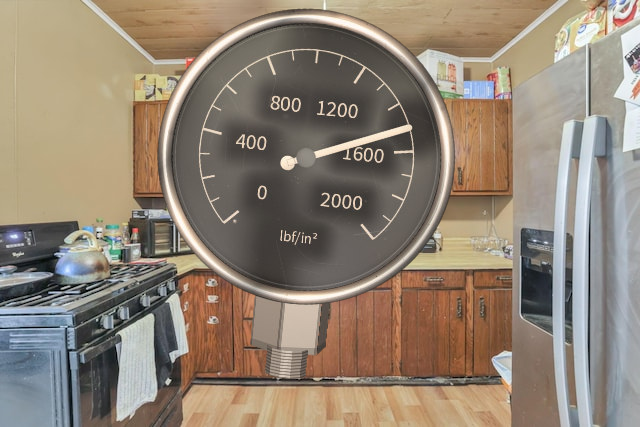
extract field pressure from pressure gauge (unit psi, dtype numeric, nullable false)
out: 1500 psi
